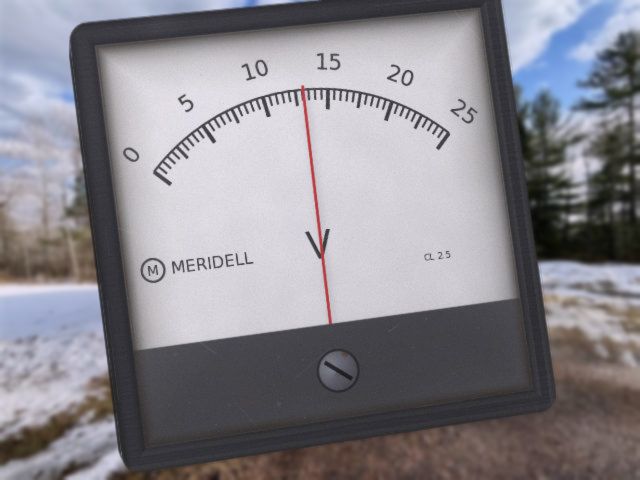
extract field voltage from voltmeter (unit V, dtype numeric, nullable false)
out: 13 V
